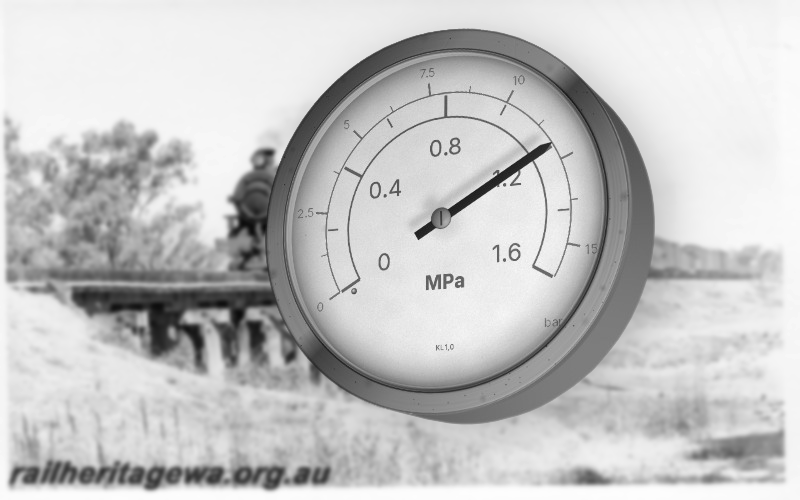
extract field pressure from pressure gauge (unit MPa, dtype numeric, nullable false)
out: 1.2 MPa
